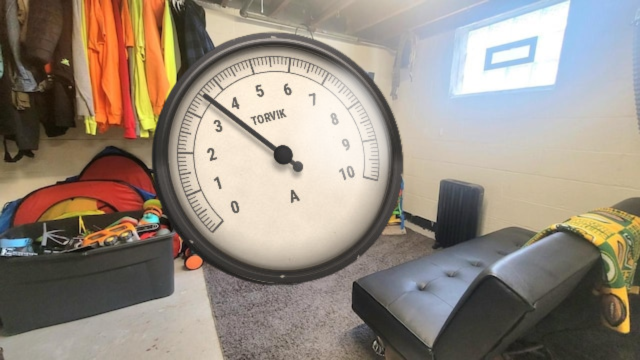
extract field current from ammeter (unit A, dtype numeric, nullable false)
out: 3.5 A
